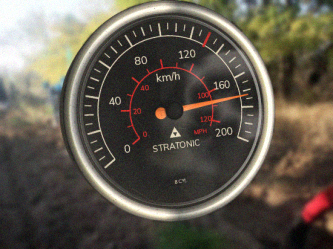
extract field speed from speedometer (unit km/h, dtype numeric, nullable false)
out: 172.5 km/h
